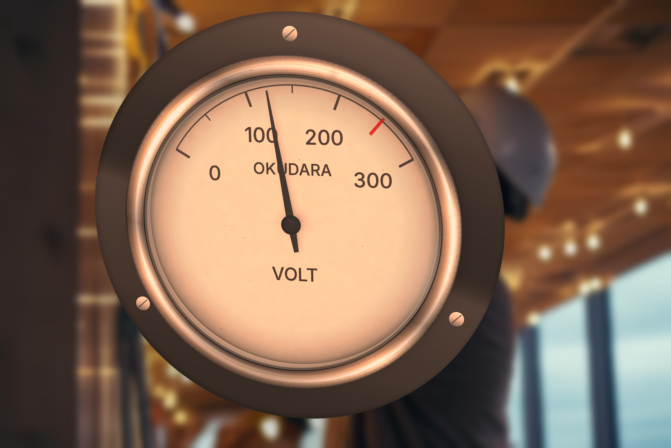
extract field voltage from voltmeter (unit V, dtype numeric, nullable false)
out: 125 V
